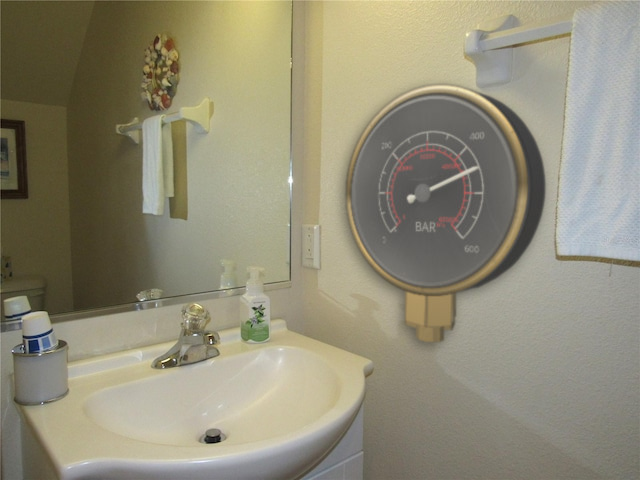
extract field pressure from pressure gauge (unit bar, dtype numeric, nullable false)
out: 450 bar
